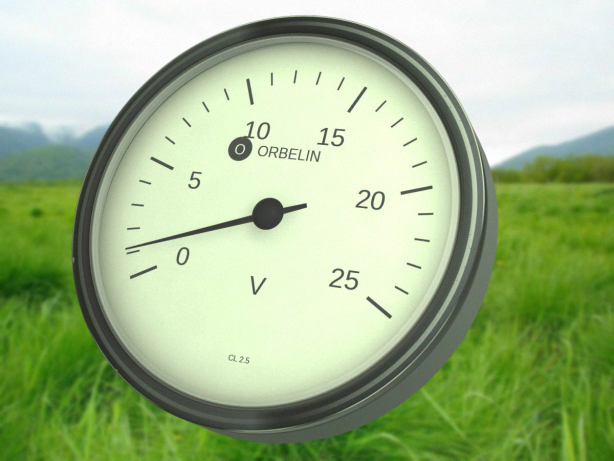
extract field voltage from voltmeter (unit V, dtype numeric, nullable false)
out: 1 V
